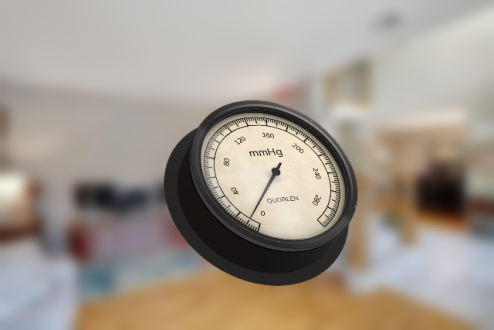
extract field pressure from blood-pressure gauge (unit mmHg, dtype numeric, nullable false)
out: 10 mmHg
